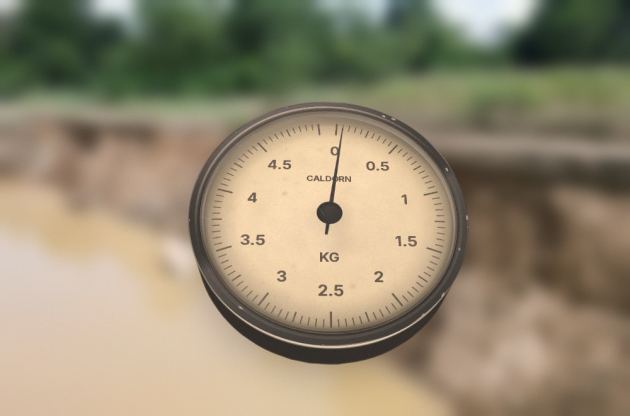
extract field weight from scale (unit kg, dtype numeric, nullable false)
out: 0.05 kg
